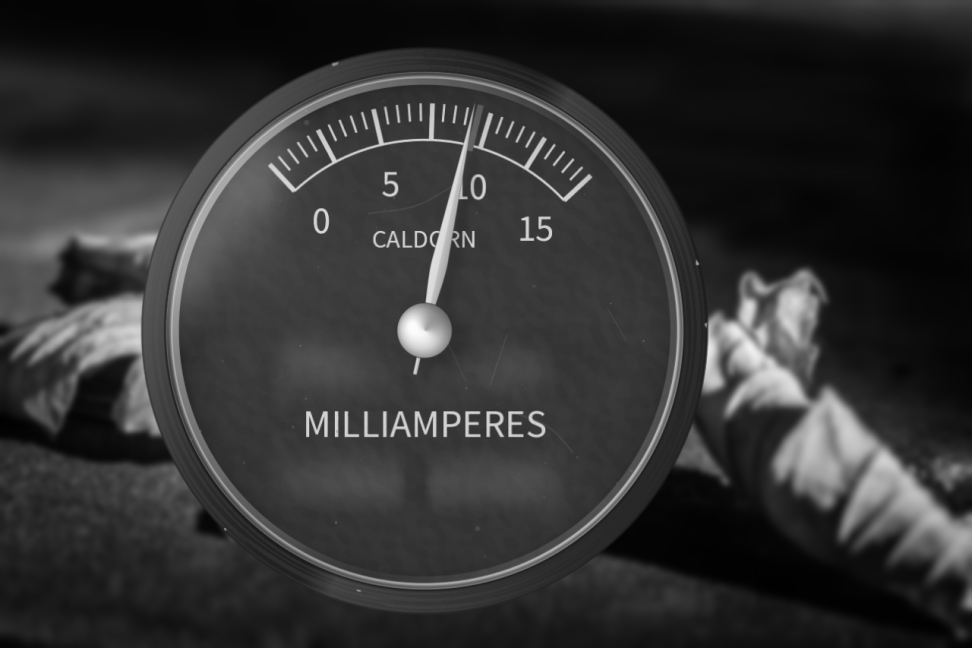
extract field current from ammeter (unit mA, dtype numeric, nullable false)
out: 9.25 mA
